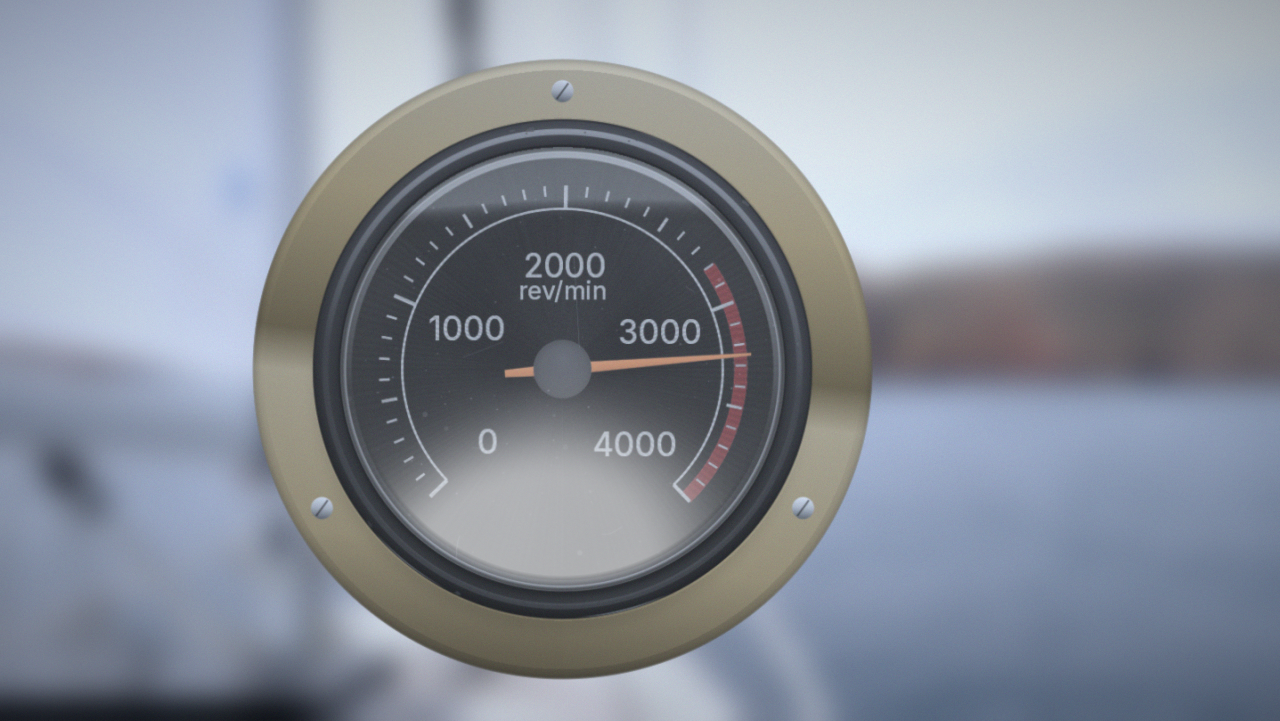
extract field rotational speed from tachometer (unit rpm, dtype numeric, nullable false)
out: 3250 rpm
